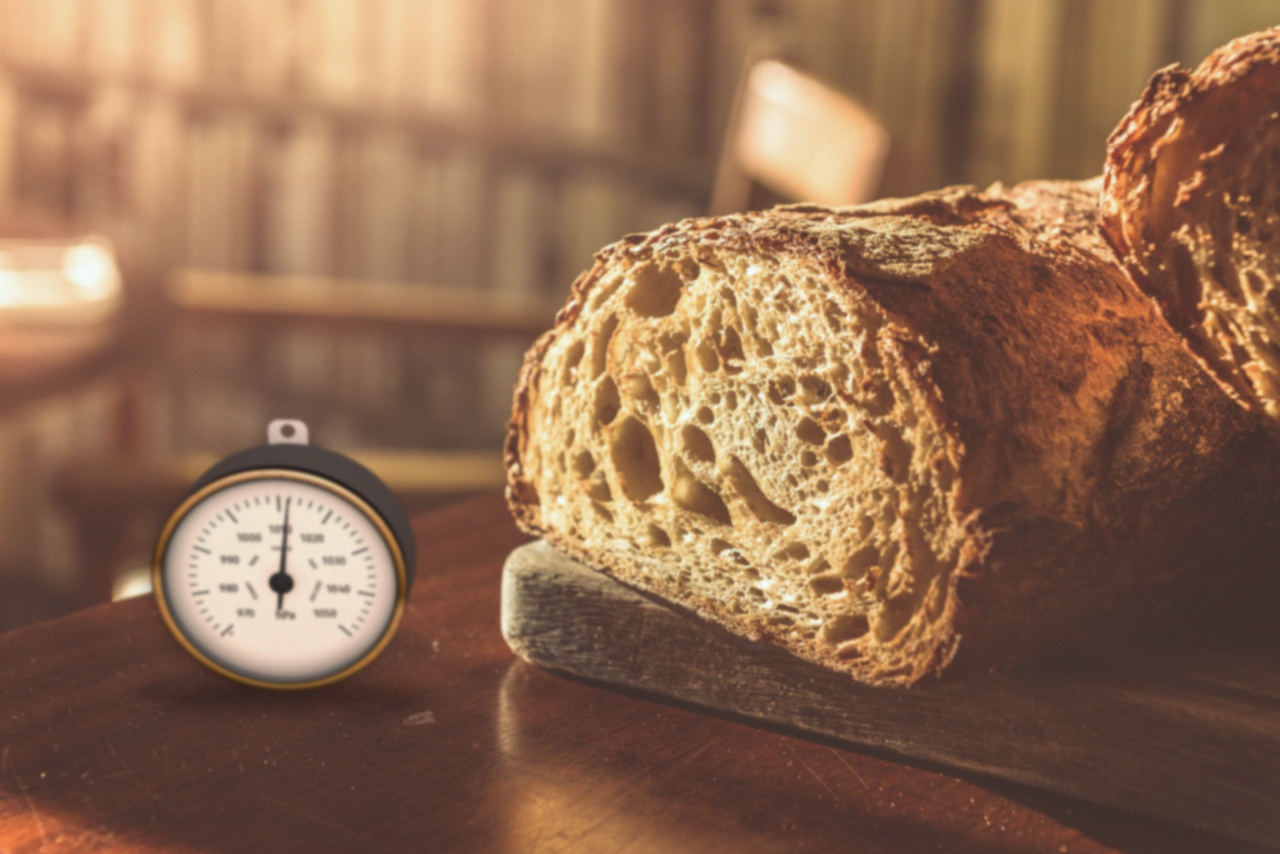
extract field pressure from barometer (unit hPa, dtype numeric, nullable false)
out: 1012 hPa
